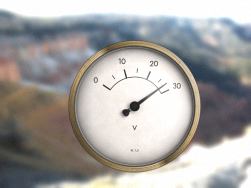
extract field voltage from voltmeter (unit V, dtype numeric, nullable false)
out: 27.5 V
